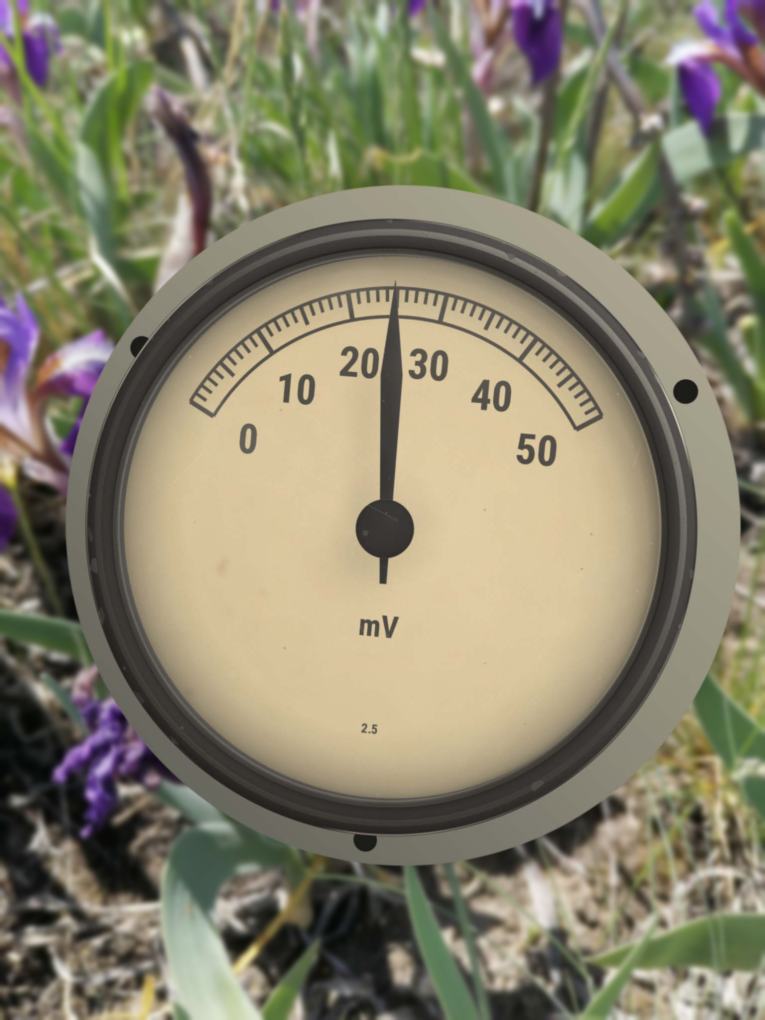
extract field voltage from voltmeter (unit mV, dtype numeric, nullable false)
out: 25 mV
